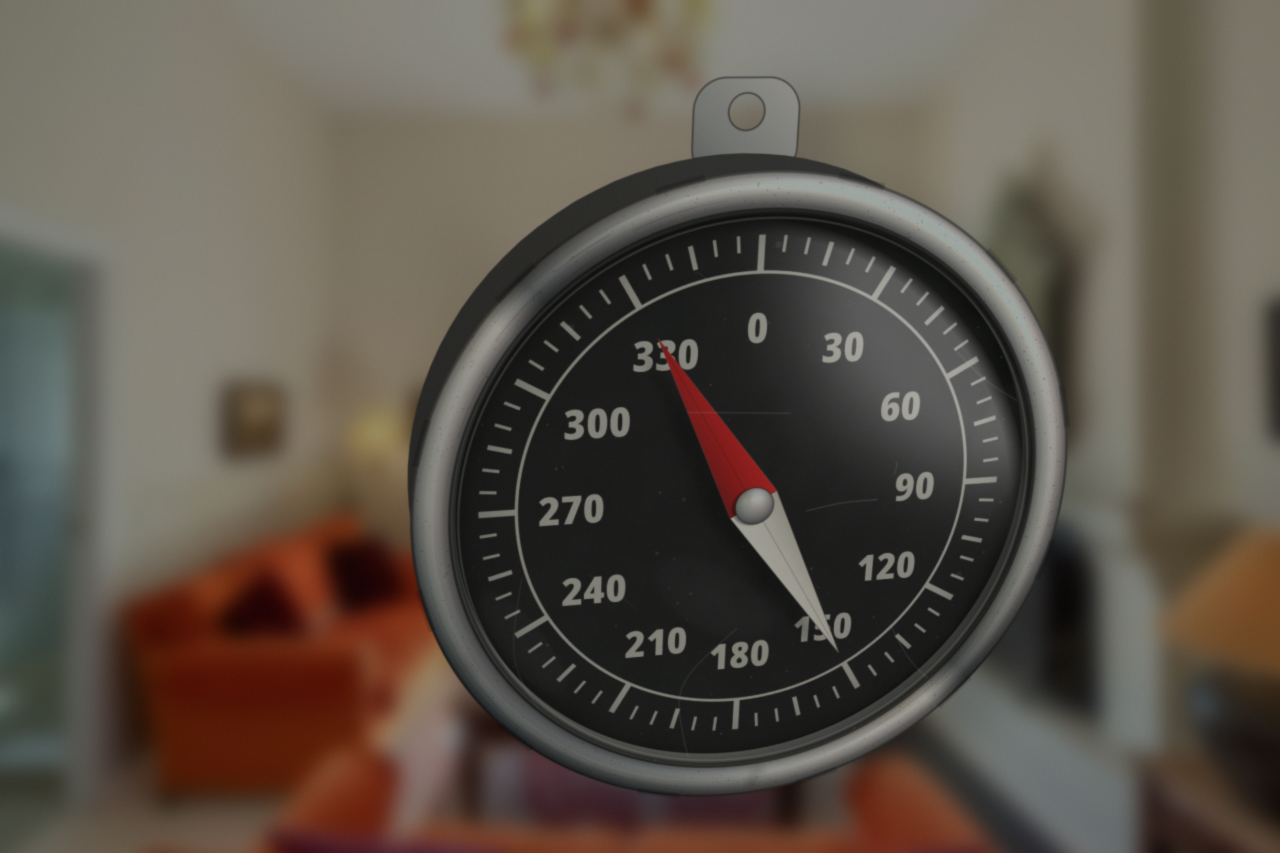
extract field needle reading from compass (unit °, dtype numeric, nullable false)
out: 330 °
